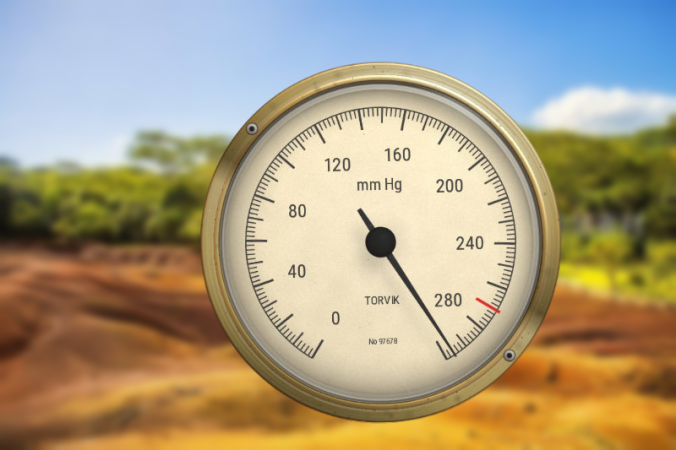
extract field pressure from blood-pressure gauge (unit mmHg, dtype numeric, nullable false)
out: 296 mmHg
